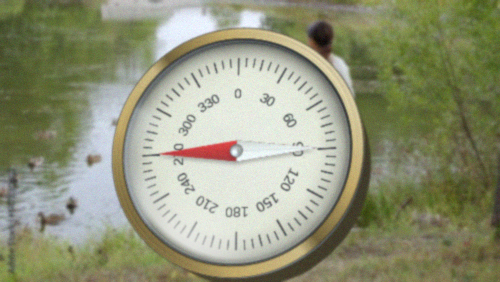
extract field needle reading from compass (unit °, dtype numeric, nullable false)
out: 270 °
